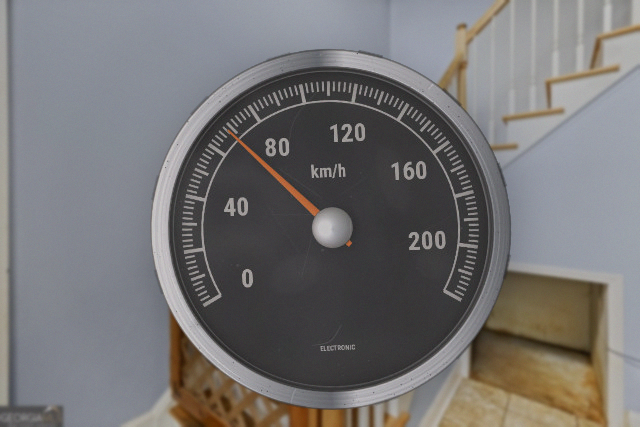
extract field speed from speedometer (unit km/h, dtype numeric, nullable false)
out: 68 km/h
